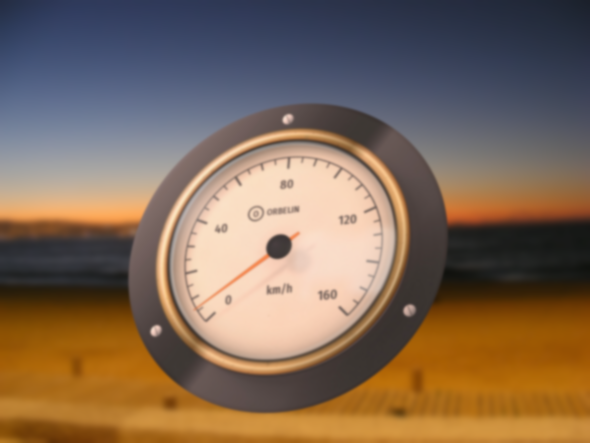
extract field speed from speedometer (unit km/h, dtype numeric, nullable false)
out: 5 km/h
